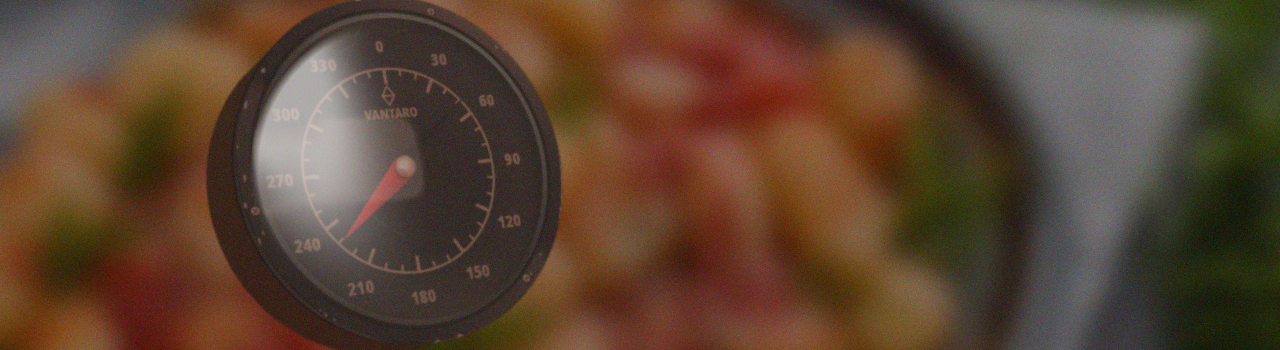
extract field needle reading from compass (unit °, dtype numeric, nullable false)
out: 230 °
